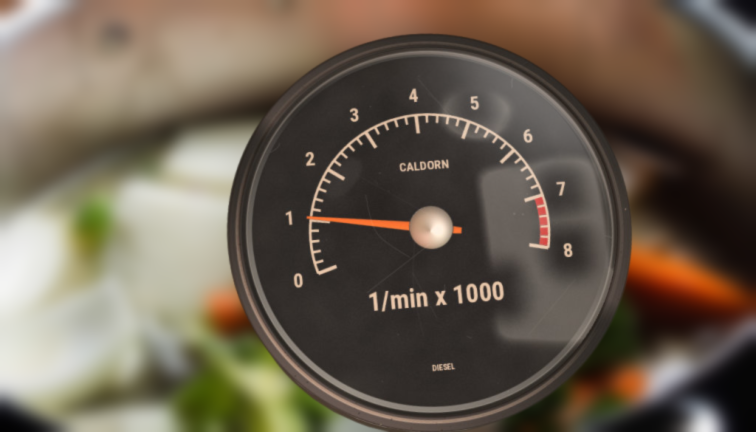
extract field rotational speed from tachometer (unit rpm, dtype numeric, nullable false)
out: 1000 rpm
